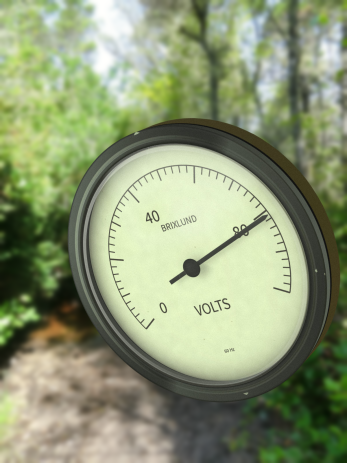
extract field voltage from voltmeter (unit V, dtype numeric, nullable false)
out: 81 V
